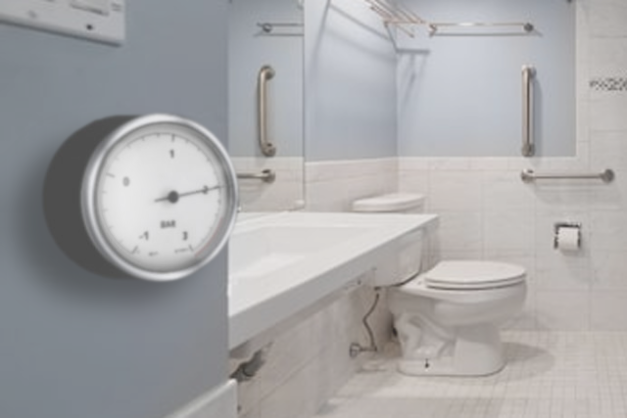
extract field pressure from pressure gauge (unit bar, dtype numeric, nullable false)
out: 2 bar
